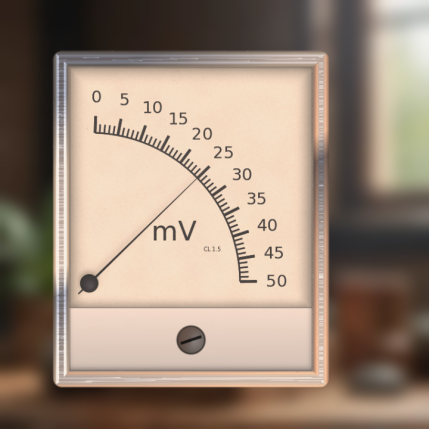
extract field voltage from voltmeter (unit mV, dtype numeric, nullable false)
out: 25 mV
